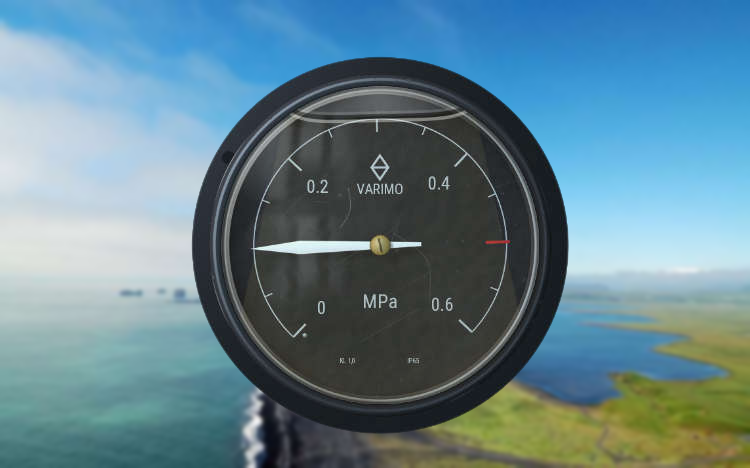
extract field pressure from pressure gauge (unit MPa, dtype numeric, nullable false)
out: 0.1 MPa
